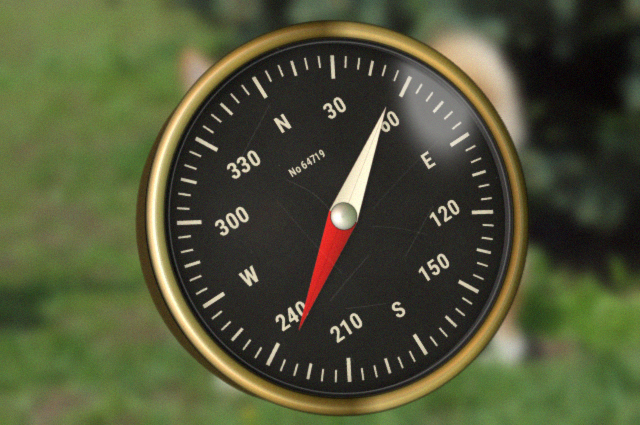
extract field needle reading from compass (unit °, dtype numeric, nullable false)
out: 235 °
